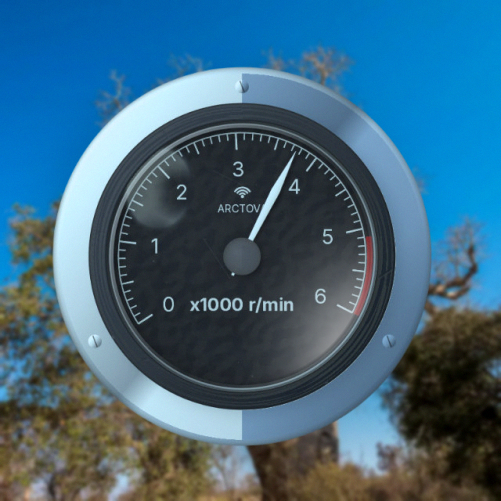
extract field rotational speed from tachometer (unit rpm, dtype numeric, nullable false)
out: 3750 rpm
